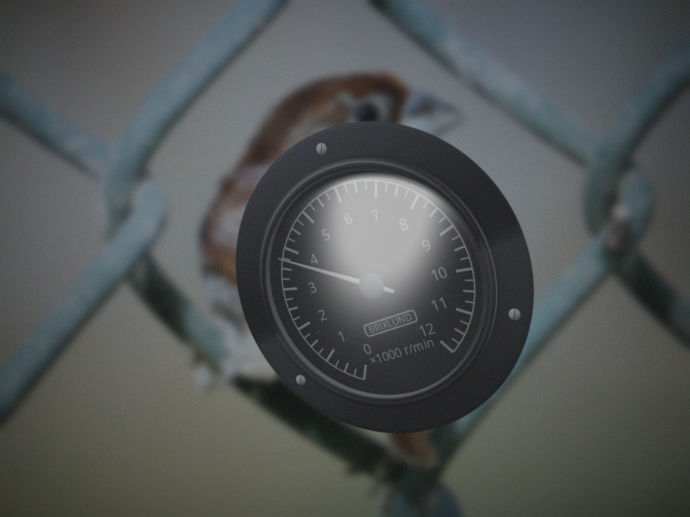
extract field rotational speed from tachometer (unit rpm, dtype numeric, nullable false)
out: 3750 rpm
